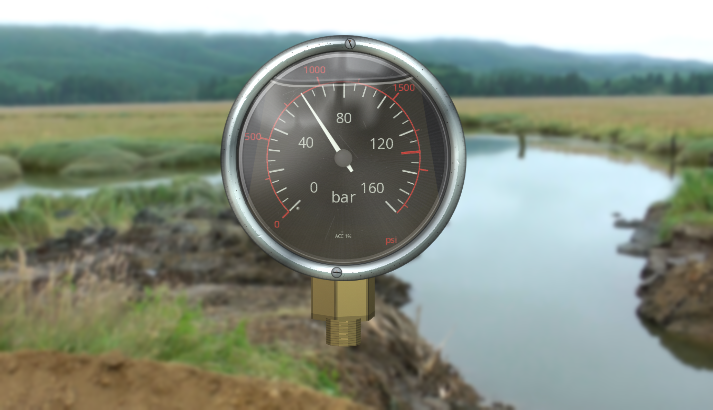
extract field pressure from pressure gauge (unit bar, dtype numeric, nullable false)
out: 60 bar
